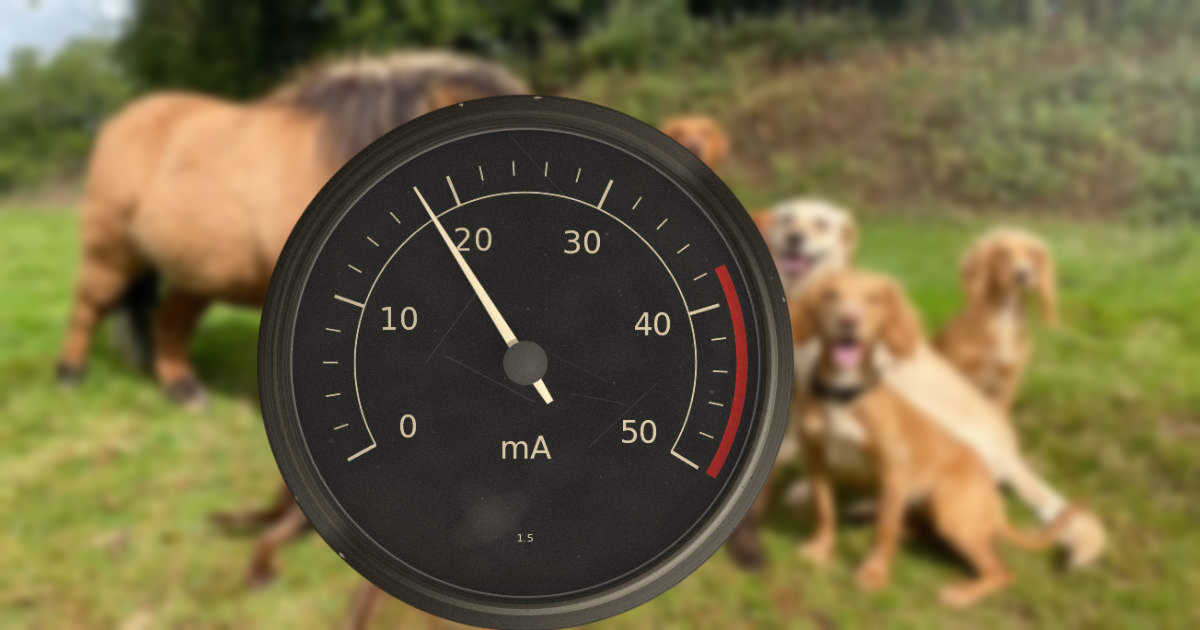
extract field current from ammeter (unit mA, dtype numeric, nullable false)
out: 18 mA
